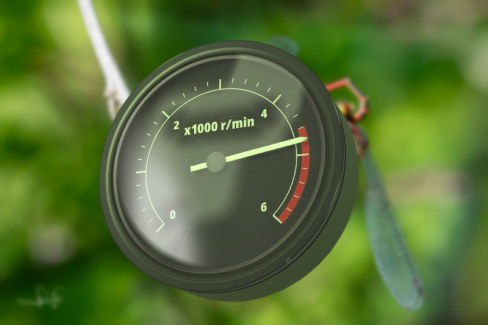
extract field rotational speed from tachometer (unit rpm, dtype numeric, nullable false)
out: 4800 rpm
